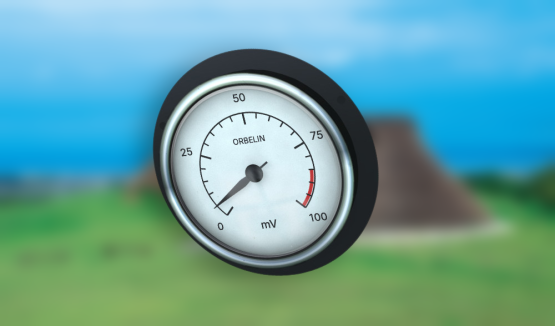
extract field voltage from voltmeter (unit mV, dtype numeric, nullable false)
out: 5 mV
